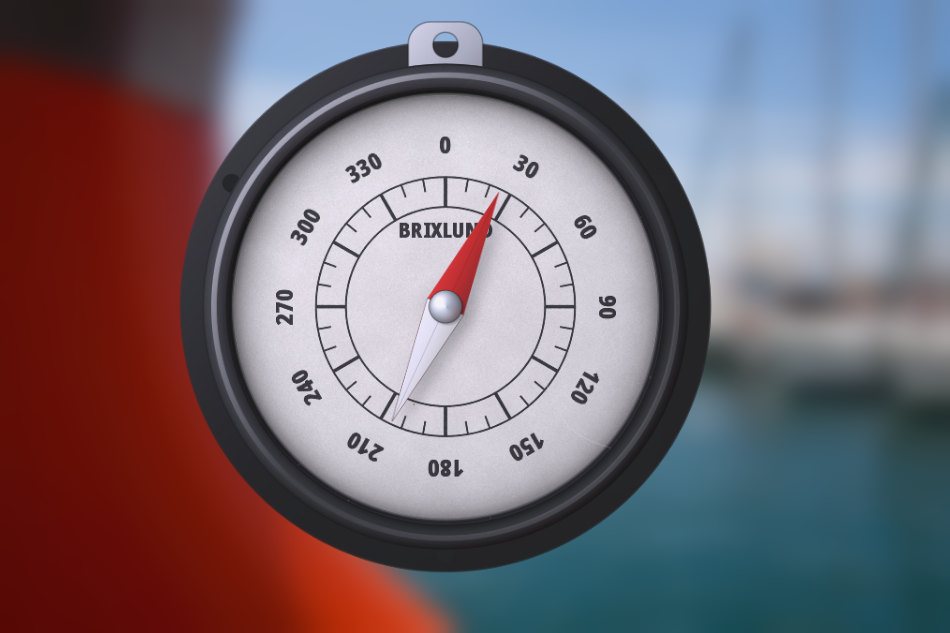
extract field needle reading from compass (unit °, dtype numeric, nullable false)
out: 25 °
